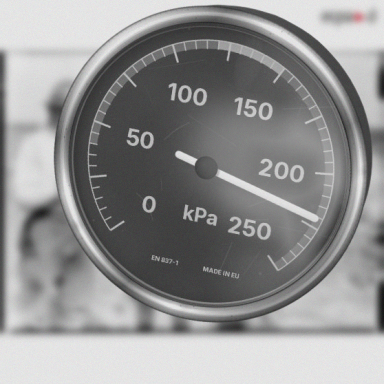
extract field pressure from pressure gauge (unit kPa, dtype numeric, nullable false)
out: 220 kPa
